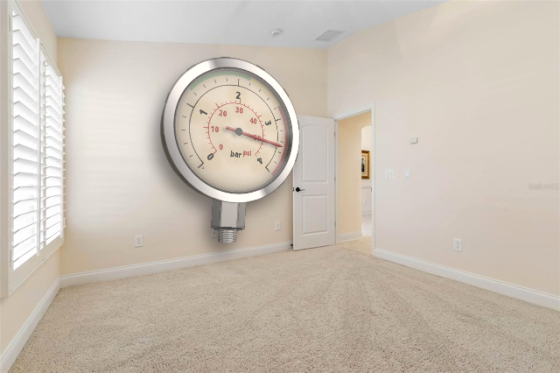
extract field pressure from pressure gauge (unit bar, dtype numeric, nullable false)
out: 3.5 bar
